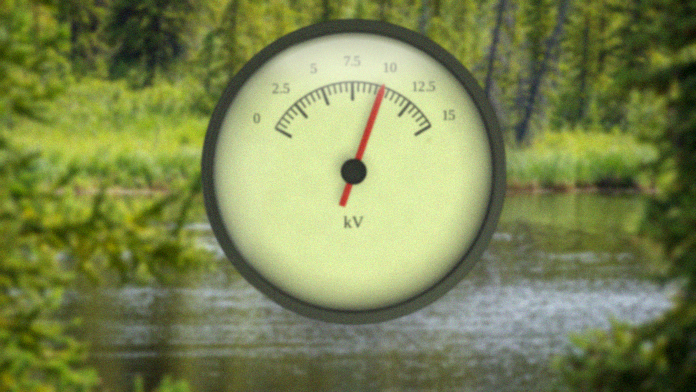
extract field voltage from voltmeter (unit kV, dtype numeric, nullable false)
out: 10 kV
